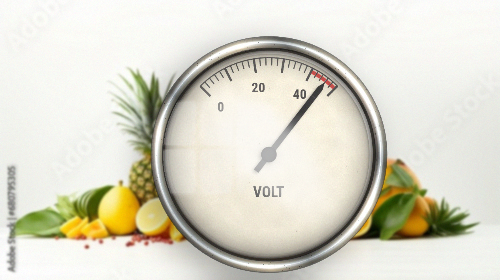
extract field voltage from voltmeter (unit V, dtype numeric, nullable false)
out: 46 V
